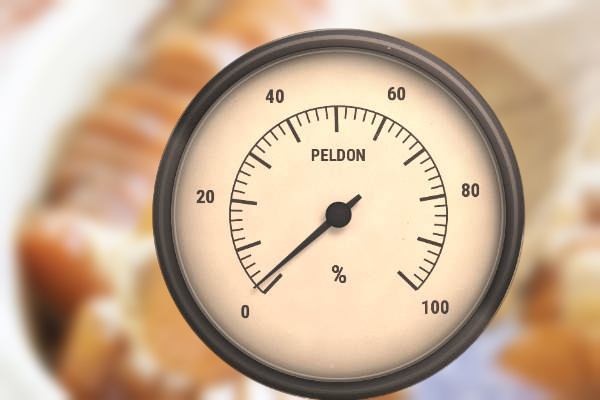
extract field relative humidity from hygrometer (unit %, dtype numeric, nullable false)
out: 2 %
